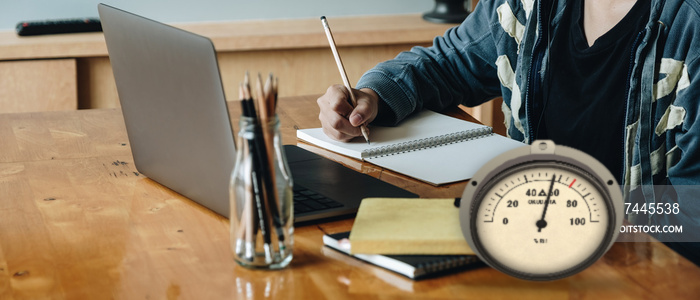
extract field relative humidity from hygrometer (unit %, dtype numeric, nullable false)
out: 56 %
